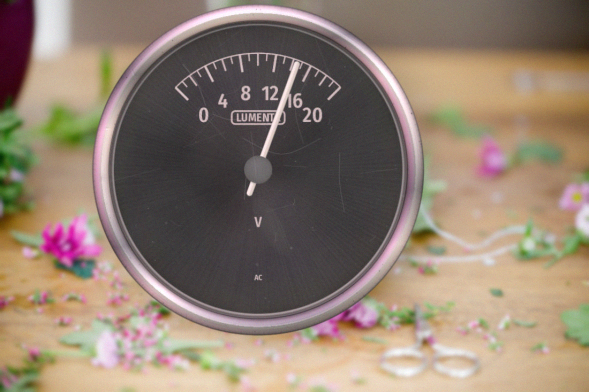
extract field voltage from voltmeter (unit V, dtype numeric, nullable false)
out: 14.5 V
